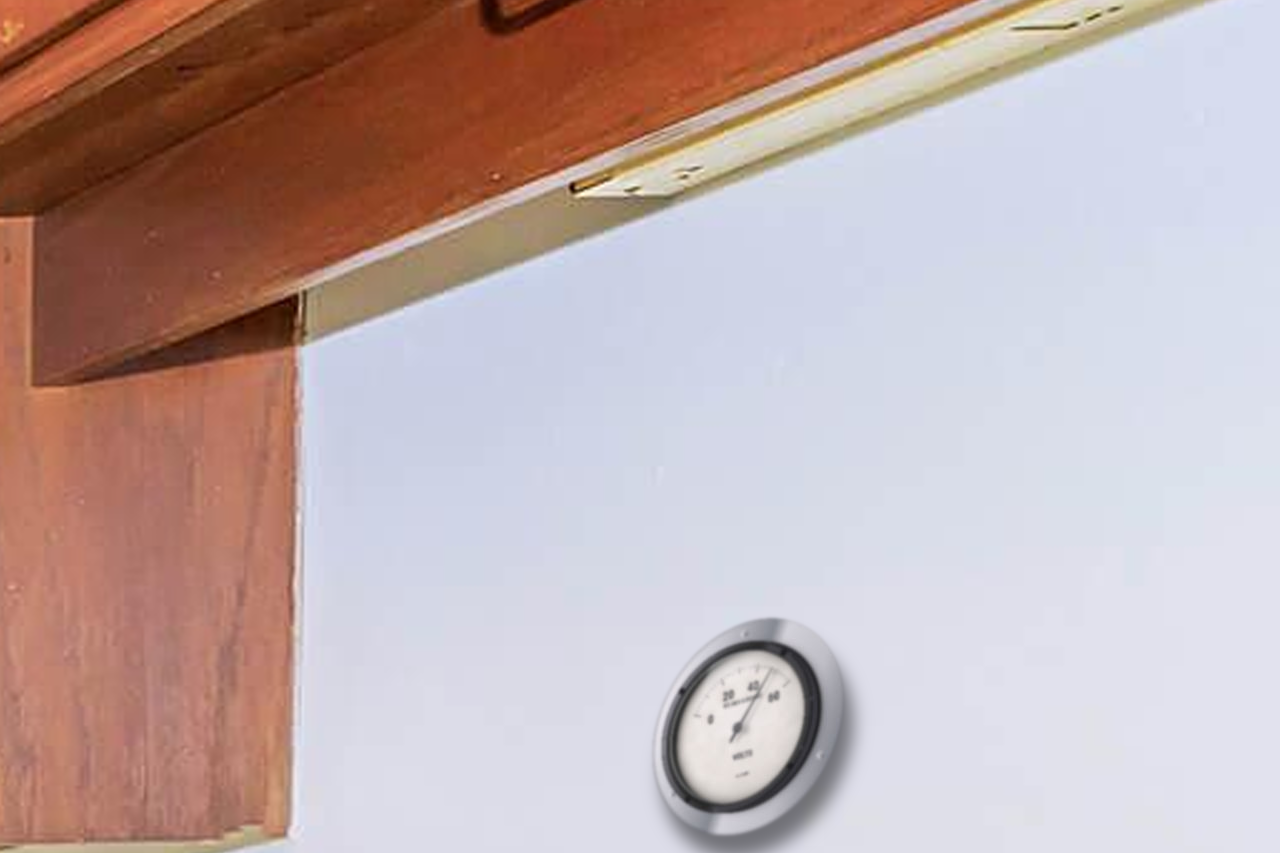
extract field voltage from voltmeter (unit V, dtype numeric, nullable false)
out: 50 V
